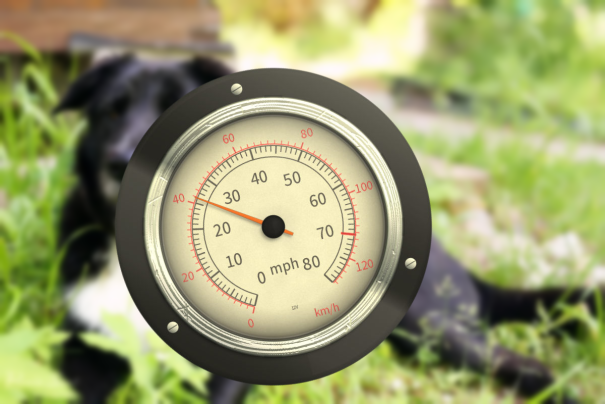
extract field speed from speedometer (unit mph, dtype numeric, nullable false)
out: 26 mph
